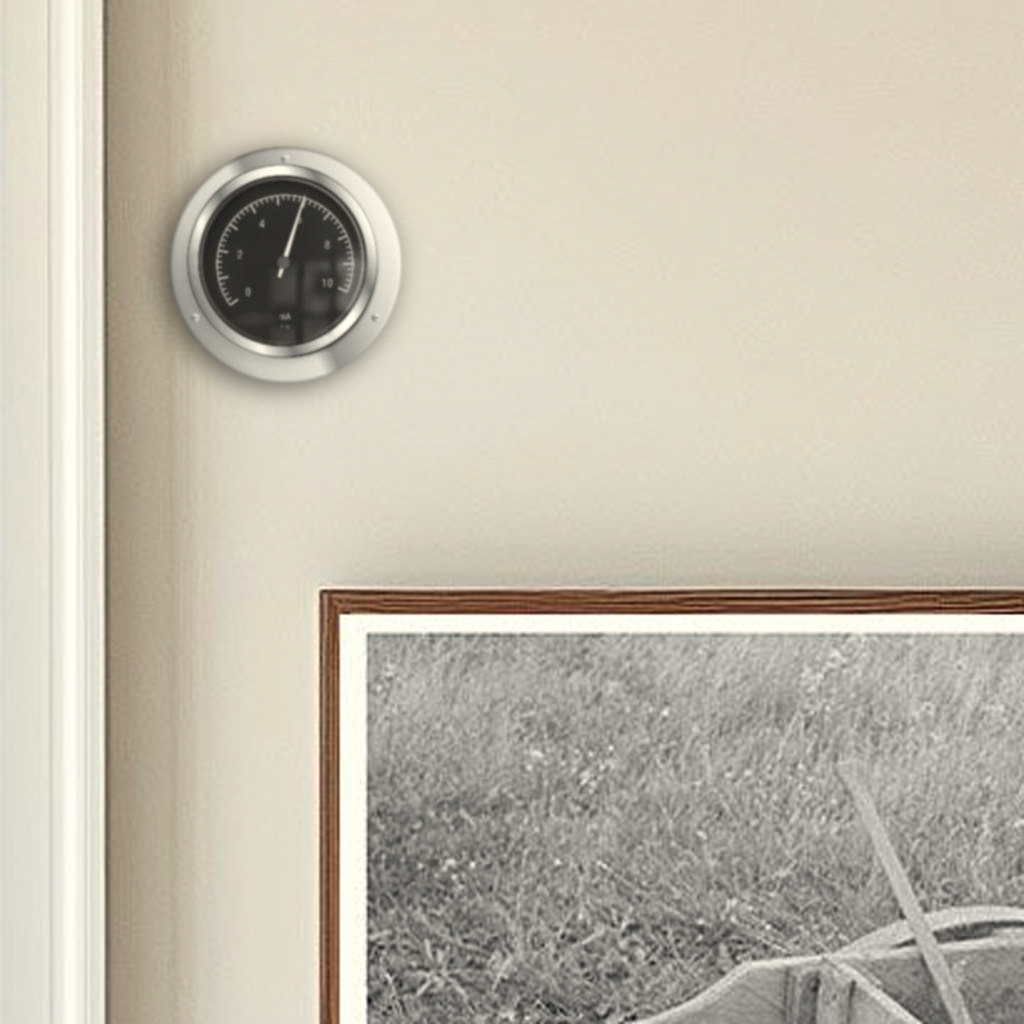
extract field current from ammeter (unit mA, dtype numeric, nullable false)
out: 6 mA
